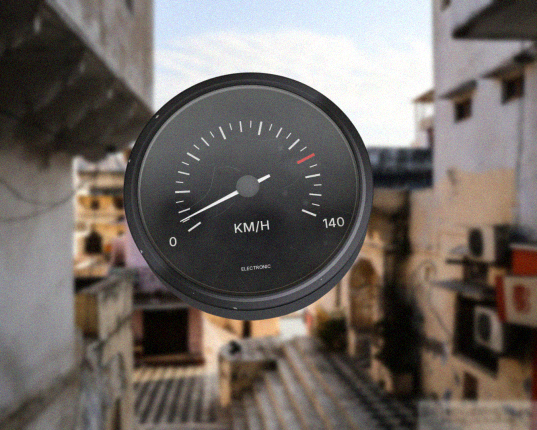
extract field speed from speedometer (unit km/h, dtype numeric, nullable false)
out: 5 km/h
